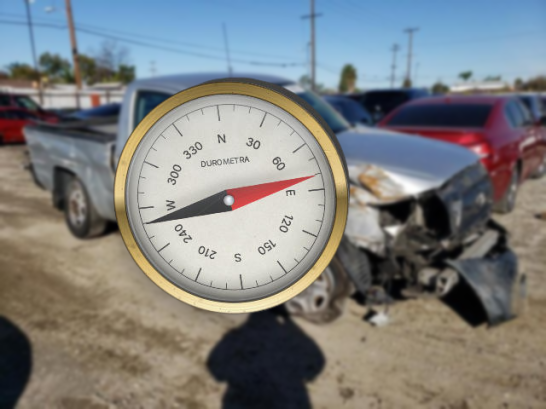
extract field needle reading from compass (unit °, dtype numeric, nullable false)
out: 80 °
